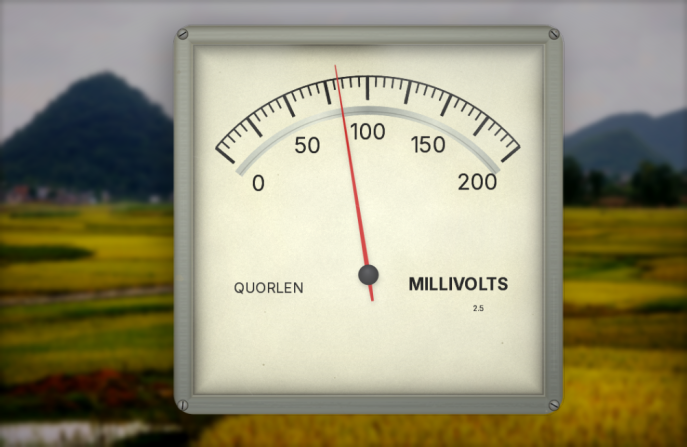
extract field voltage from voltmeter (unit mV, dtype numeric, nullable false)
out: 82.5 mV
